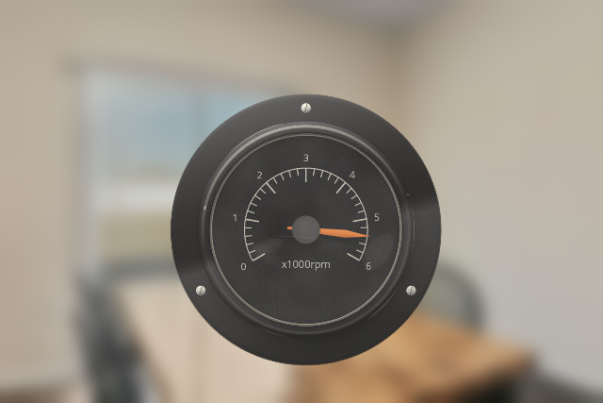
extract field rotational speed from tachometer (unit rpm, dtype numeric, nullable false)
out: 5400 rpm
